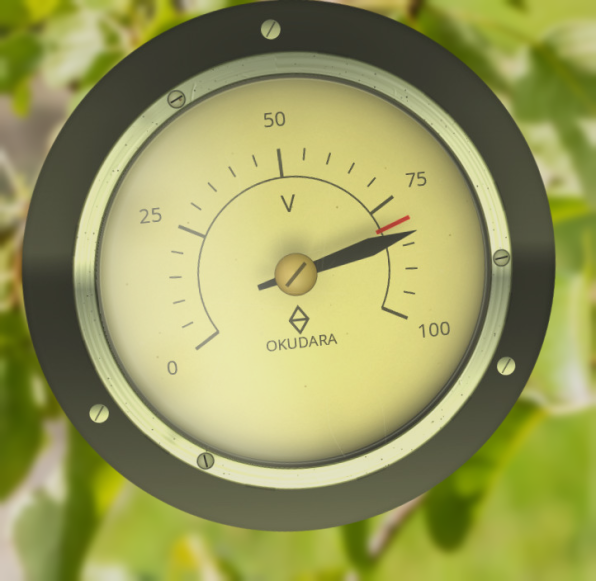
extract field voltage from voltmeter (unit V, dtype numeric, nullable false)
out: 82.5 V
